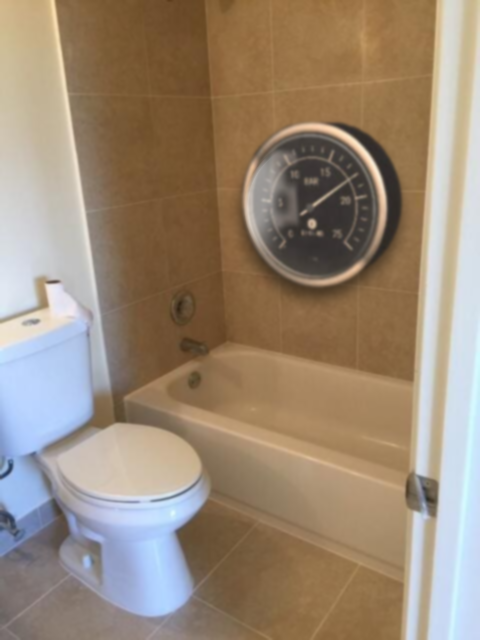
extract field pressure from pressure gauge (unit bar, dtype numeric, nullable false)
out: 18 bar
